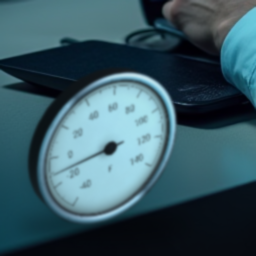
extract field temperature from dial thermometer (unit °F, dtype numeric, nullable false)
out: -10 °F
